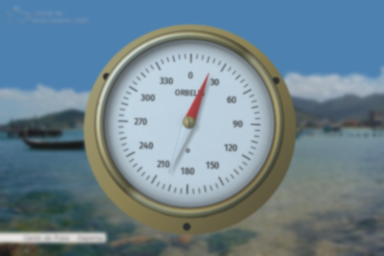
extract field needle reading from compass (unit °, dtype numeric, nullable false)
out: 20 °
